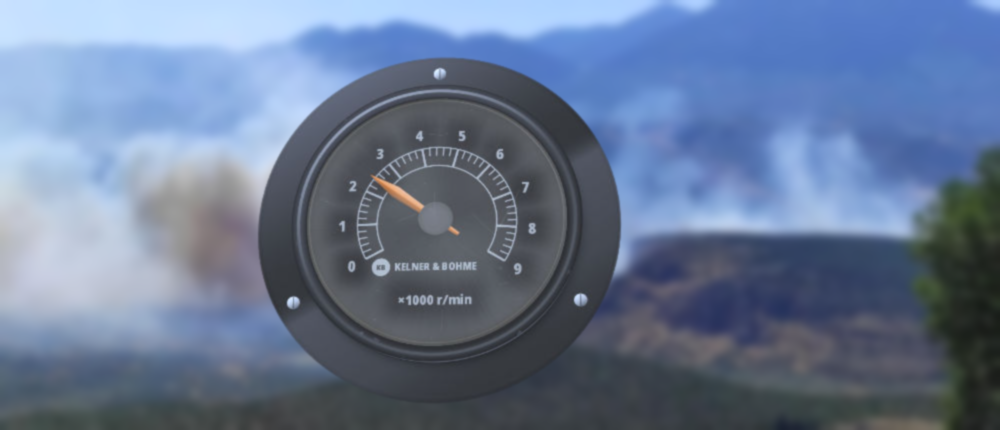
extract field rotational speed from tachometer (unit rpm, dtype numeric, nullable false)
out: 2400 rpm
